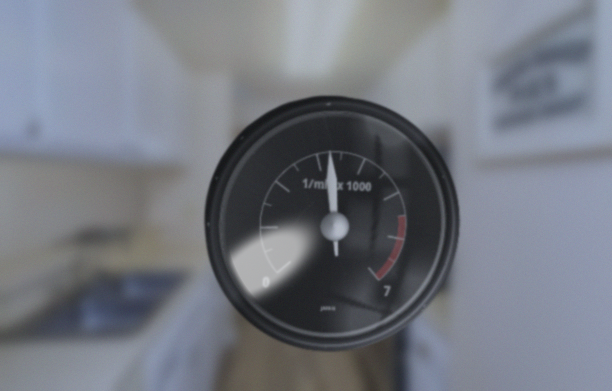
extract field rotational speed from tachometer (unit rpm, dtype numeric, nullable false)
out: 3250 rpm
